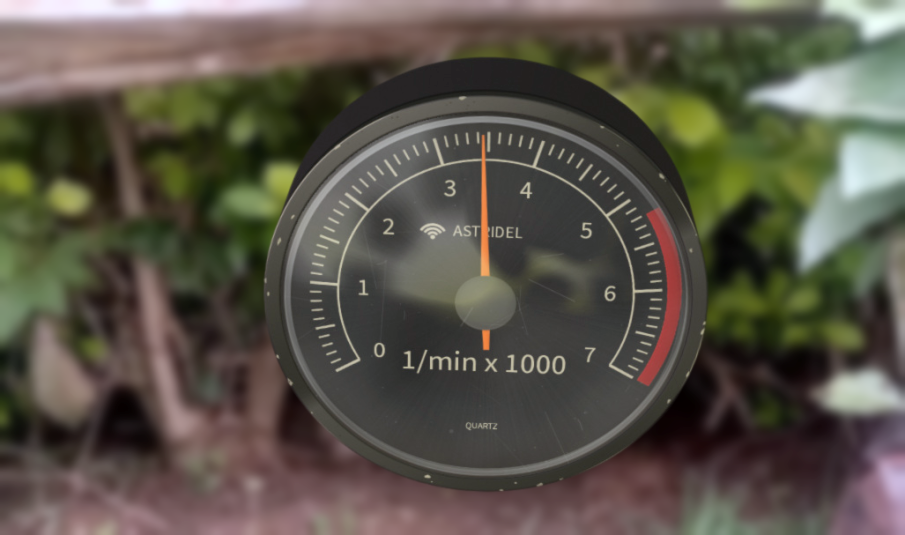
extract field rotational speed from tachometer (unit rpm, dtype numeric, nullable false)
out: 3450 rpm
